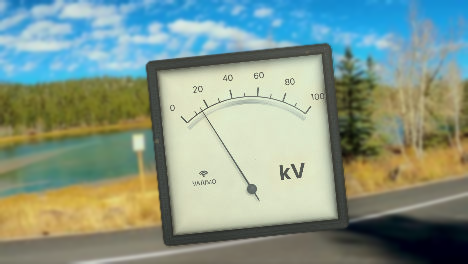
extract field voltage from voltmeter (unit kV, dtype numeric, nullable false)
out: 15 kV
